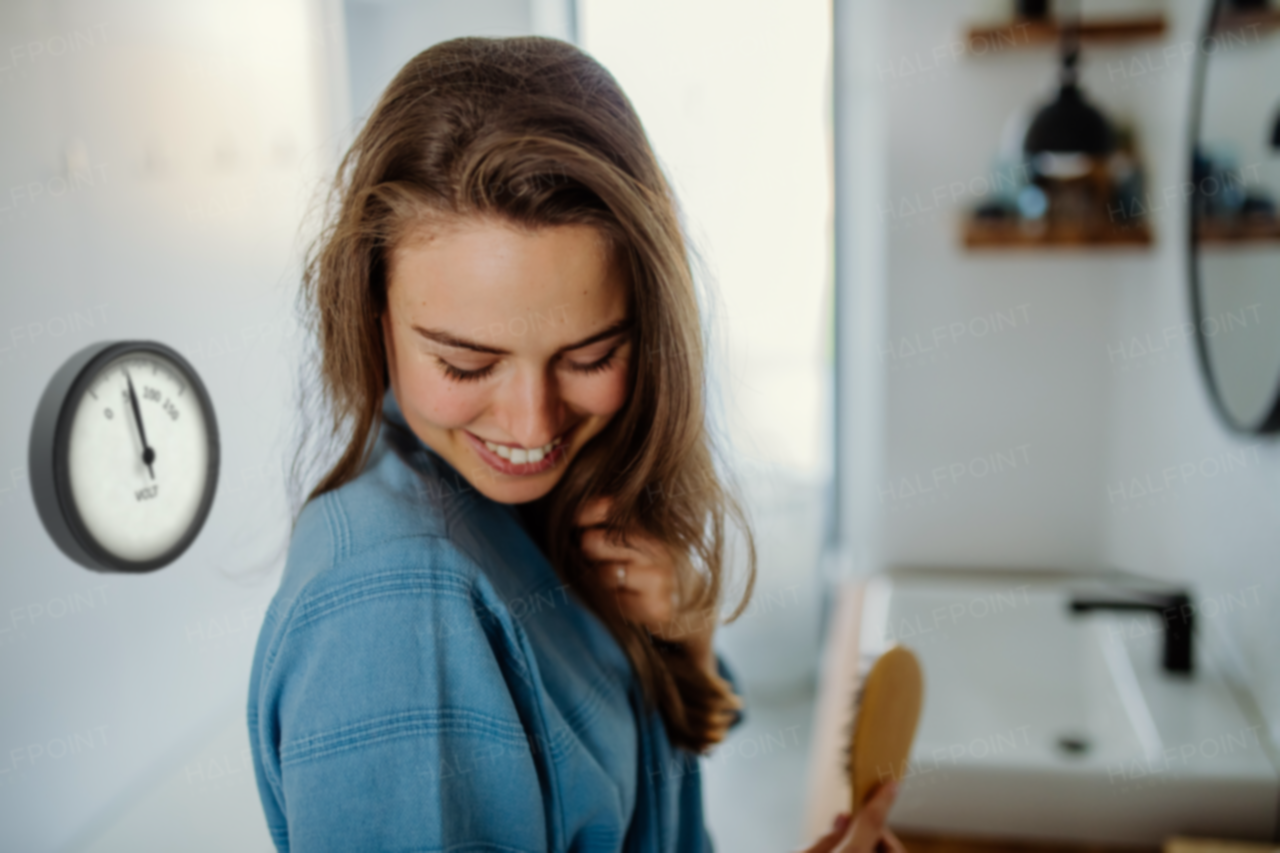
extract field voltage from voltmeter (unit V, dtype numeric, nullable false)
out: 50 V
